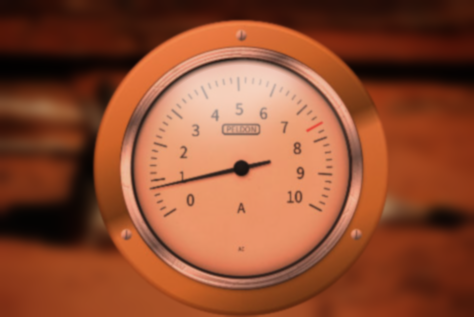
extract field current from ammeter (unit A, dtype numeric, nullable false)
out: 0.8 A
